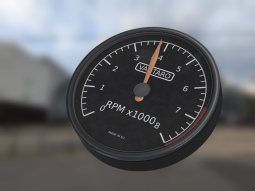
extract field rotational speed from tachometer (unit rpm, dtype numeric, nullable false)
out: 3800 rpm
